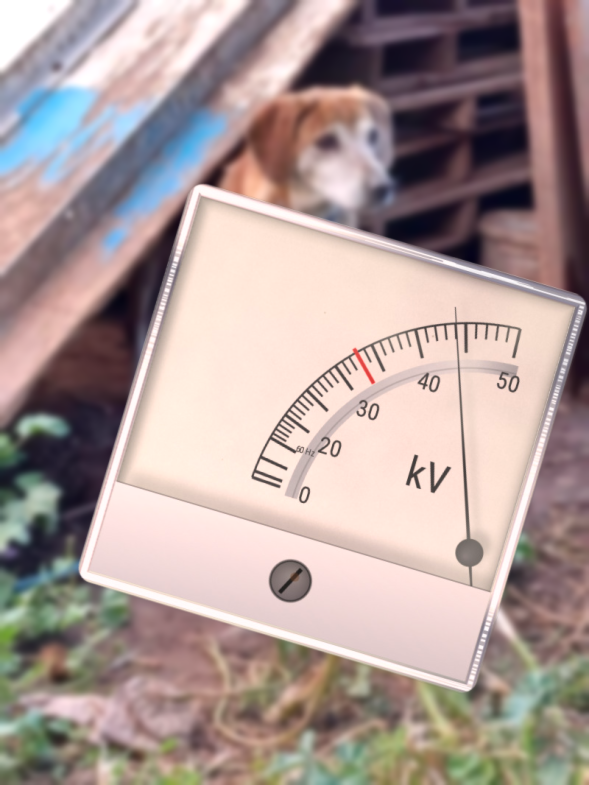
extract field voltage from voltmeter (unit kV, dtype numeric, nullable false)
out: 44 kV
